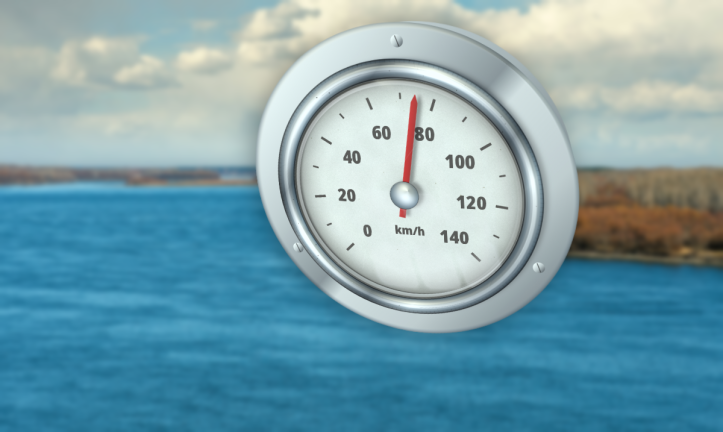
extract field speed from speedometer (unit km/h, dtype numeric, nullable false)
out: 75 km/h
